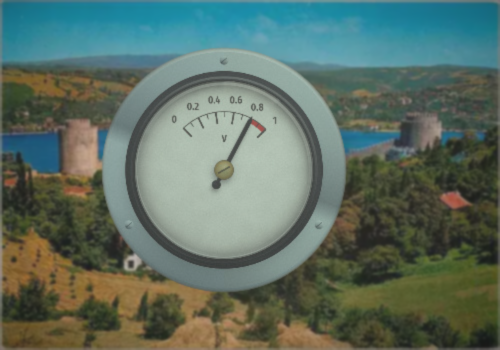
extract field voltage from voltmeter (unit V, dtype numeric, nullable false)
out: 0.8 V
